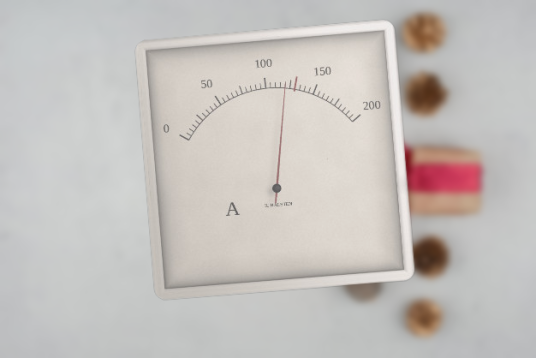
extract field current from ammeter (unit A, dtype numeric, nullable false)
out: 120 A
